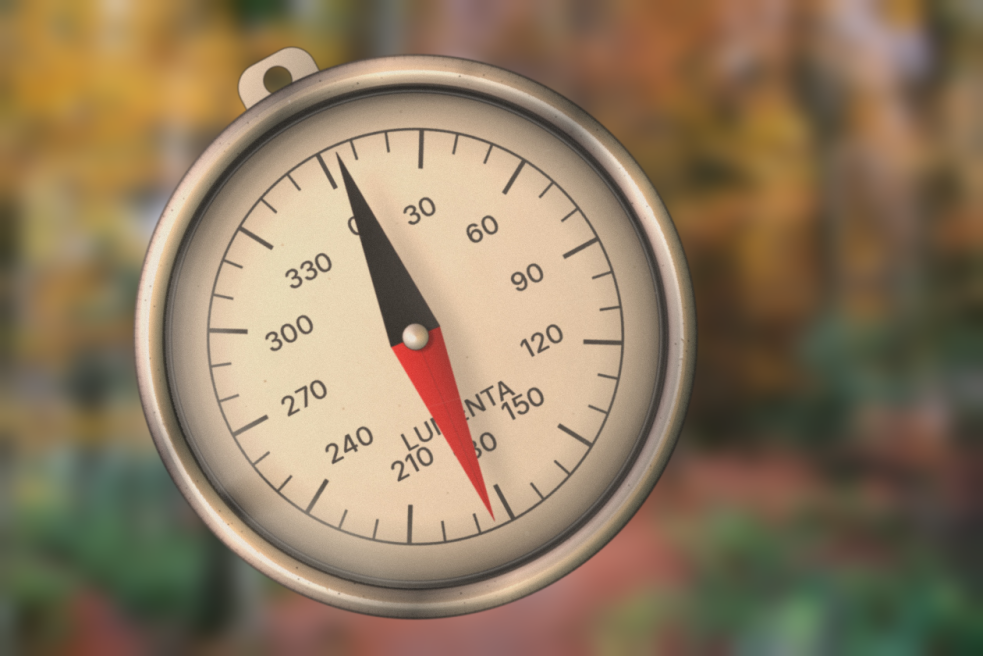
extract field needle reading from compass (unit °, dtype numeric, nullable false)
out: 185 °
